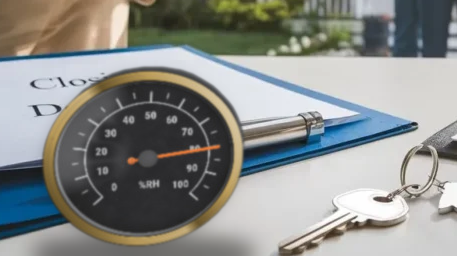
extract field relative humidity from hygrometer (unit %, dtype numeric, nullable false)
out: 80 %
